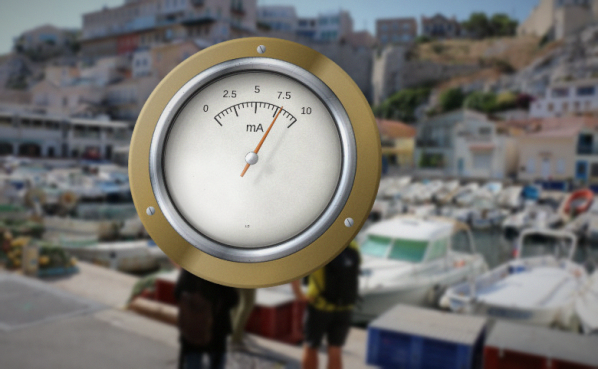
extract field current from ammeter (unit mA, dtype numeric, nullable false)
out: 8 mA
